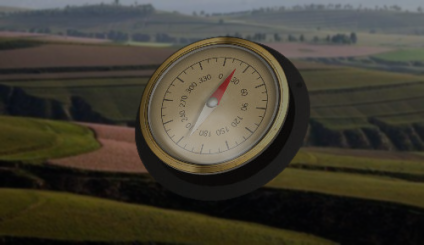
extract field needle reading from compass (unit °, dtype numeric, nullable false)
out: 20 °
